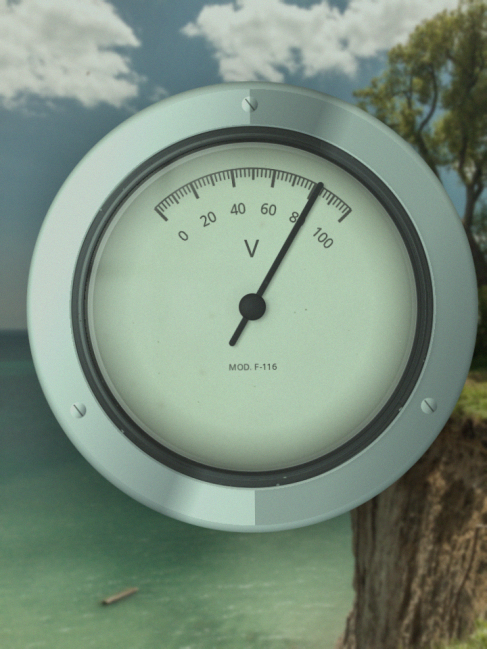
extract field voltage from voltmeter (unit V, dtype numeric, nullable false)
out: 82 V
